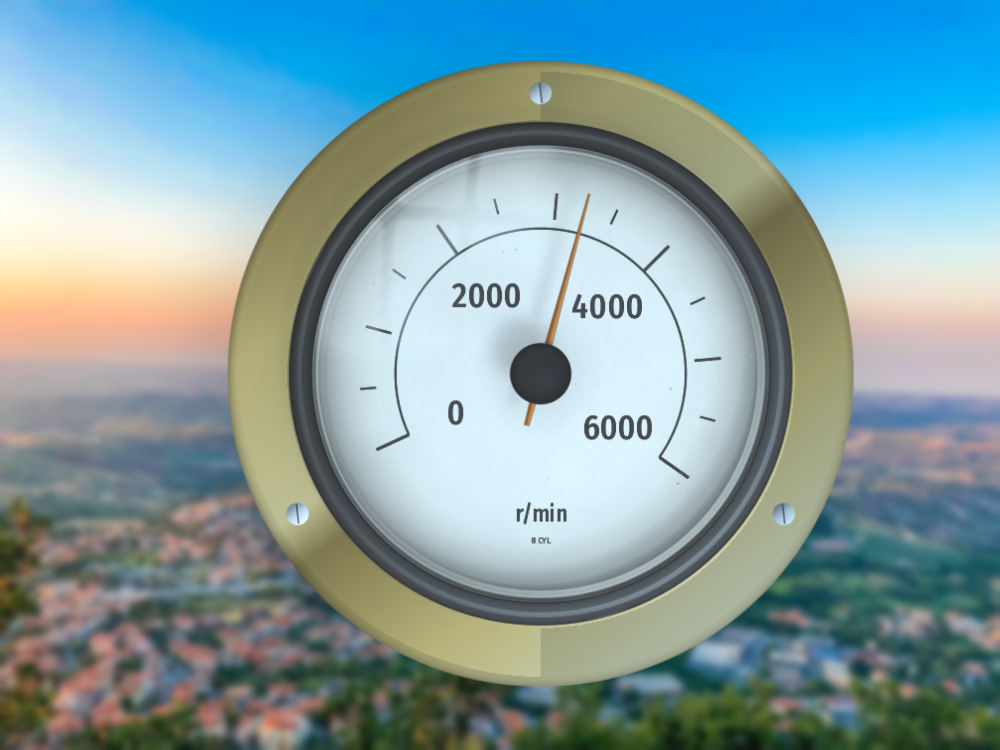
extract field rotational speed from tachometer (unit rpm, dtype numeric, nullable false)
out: 3250 rpm
